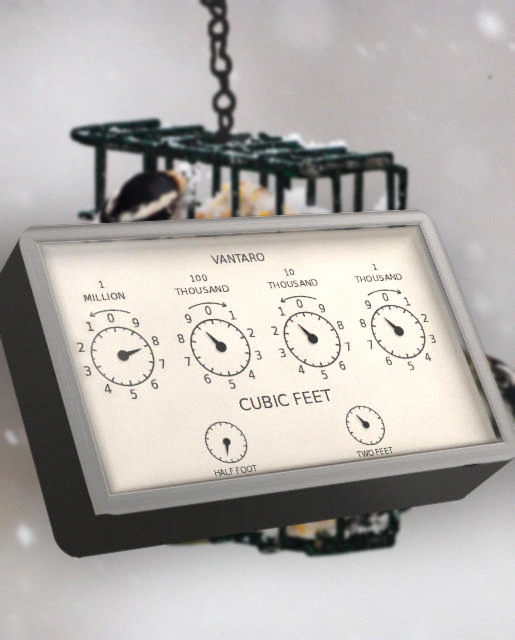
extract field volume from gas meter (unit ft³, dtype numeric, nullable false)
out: 790900 ft³
